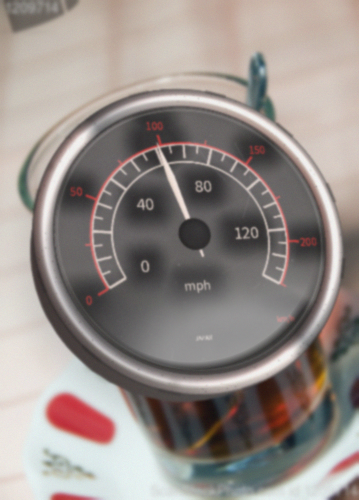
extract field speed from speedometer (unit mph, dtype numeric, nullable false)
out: 60 mph
